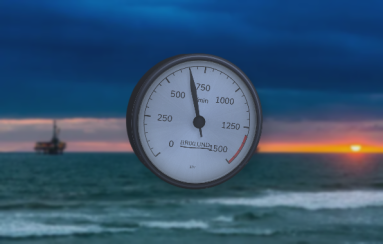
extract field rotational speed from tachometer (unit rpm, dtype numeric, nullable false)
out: 650 rpm
